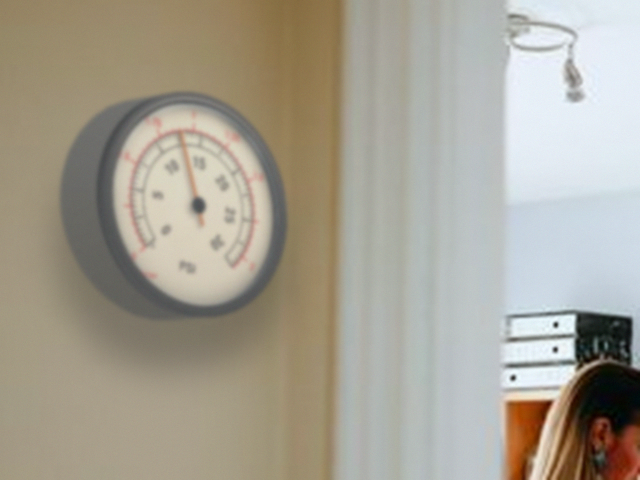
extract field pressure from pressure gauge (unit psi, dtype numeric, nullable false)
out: 12.5 psi
